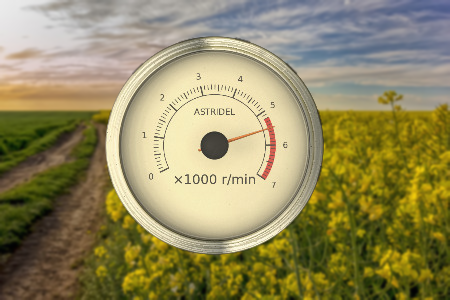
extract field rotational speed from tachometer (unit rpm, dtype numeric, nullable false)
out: 5500 rpm
